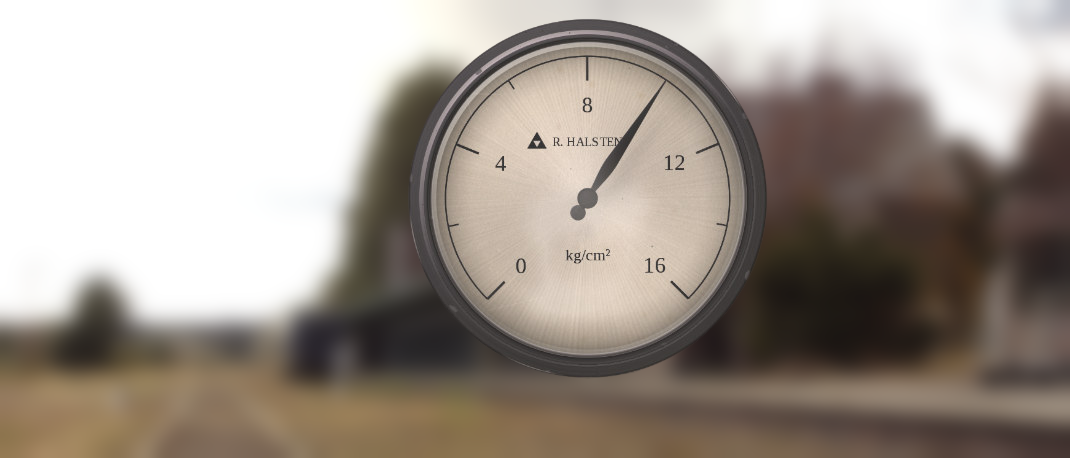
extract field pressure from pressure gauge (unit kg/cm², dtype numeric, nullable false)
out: 10 kg/cm²
